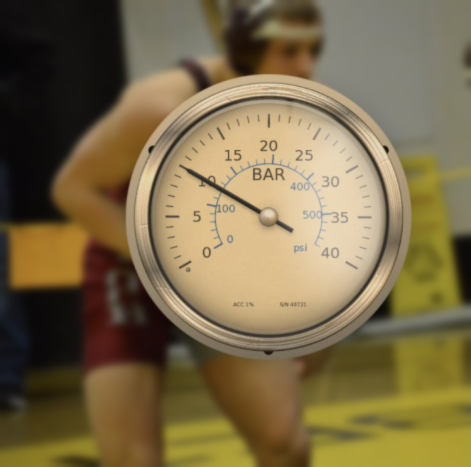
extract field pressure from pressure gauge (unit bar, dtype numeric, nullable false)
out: 10 bar
